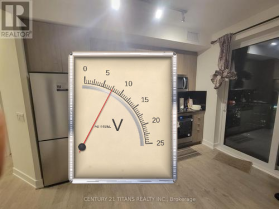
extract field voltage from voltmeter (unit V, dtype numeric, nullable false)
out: 7.5 V
